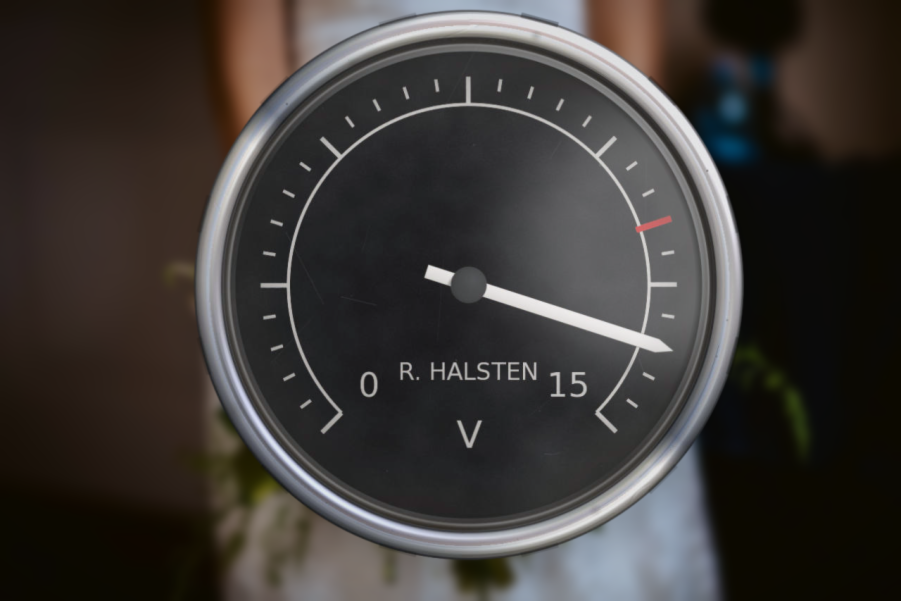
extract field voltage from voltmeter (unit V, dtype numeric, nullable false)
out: 13.5 V
